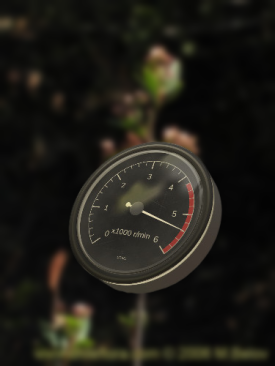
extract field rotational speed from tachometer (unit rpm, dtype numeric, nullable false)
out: 5400 rpm
